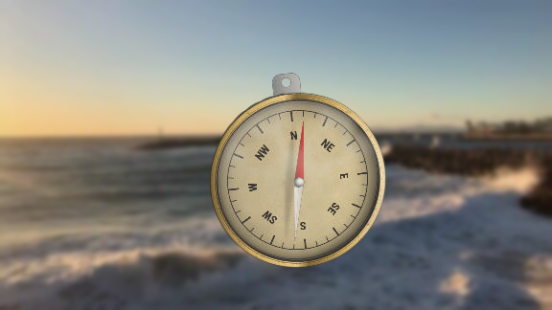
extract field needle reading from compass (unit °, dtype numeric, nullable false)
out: 10 °
